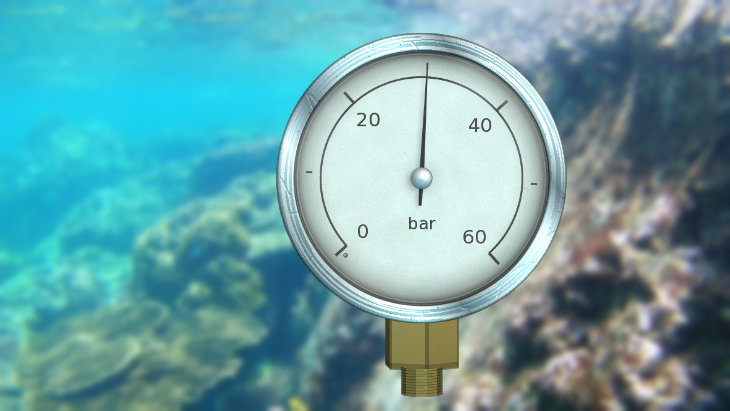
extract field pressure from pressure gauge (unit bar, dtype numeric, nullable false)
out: 30 bar
